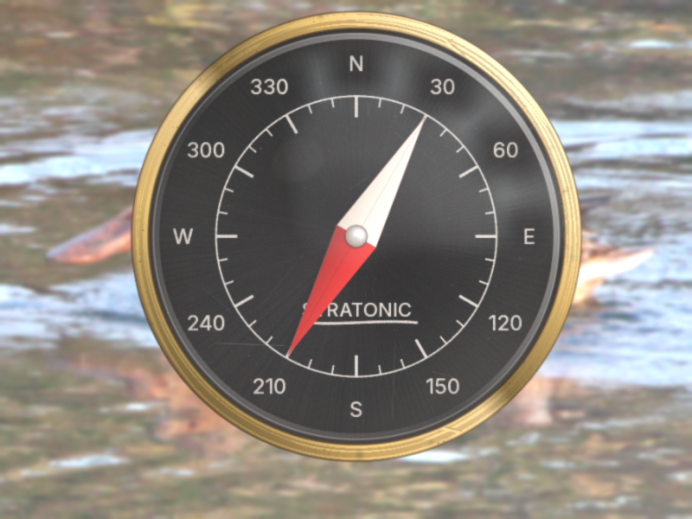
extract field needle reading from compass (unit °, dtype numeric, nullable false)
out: 210 °
